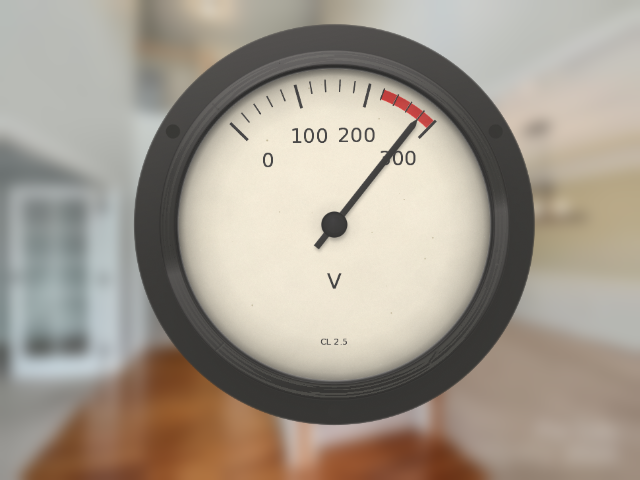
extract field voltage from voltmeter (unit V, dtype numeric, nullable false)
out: 280 V
